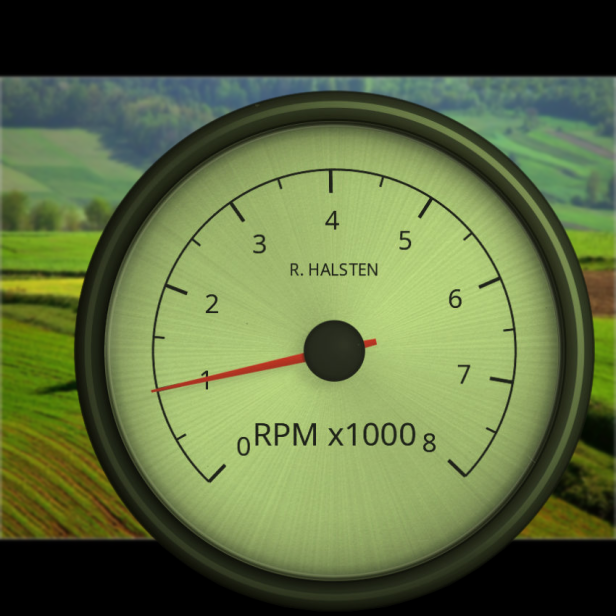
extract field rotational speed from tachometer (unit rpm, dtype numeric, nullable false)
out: 1000 rpm
